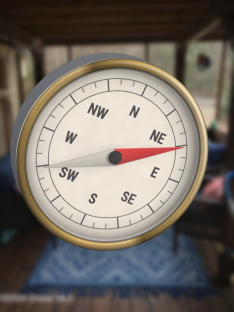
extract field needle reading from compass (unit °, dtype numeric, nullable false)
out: 60 °
